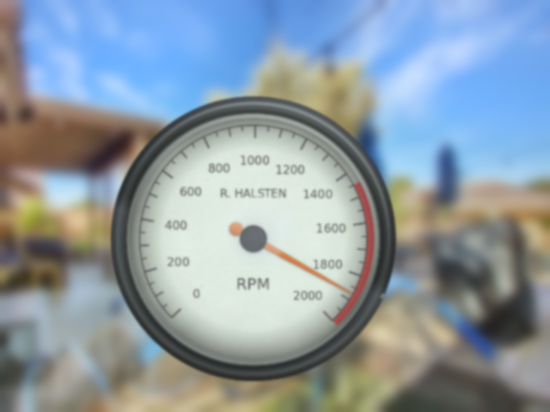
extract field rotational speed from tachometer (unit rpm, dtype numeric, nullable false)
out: 1875 rpm
